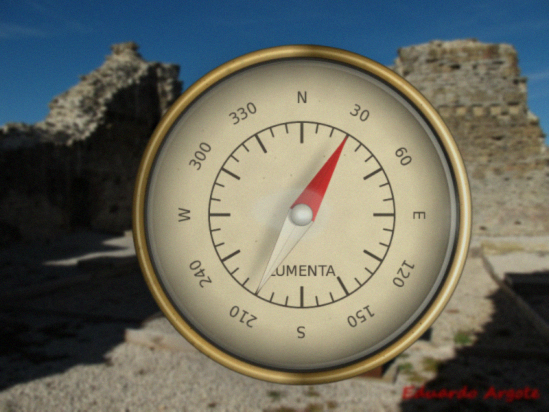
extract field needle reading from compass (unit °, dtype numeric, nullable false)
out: 30 °
